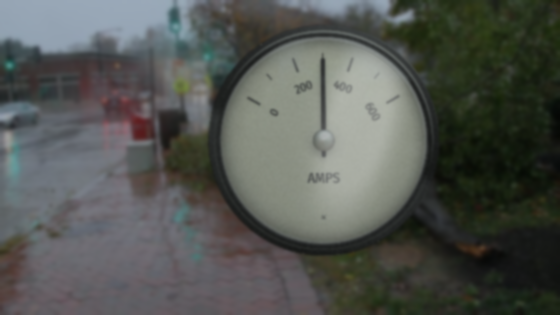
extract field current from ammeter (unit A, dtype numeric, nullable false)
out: 300 A
